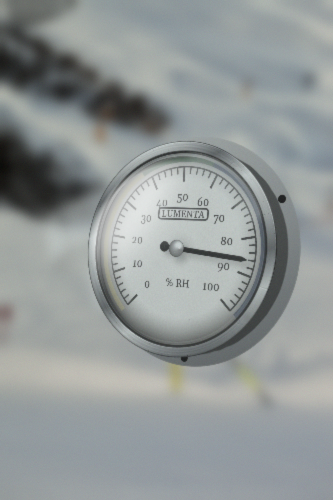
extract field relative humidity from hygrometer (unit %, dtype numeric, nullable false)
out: 86 %
